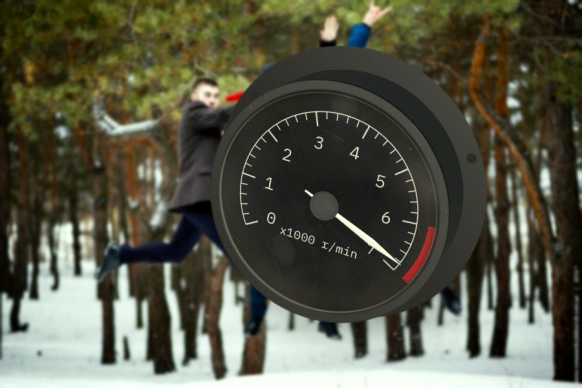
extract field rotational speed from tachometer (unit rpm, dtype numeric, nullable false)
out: 6800 rpm
